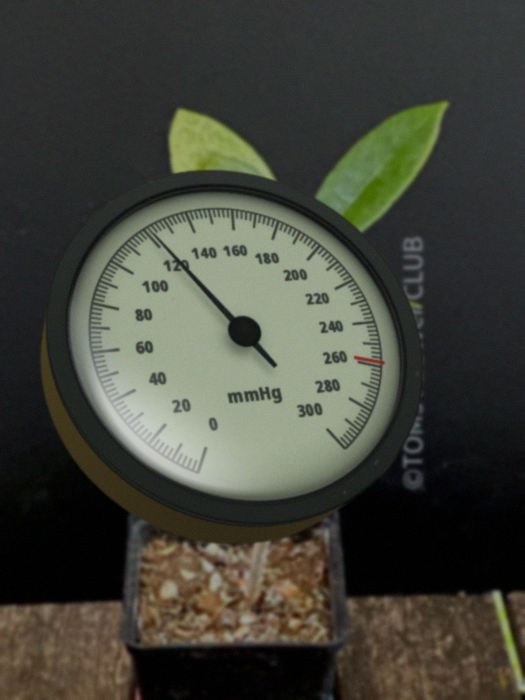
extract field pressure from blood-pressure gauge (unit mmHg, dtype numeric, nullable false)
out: 120 mmHg
